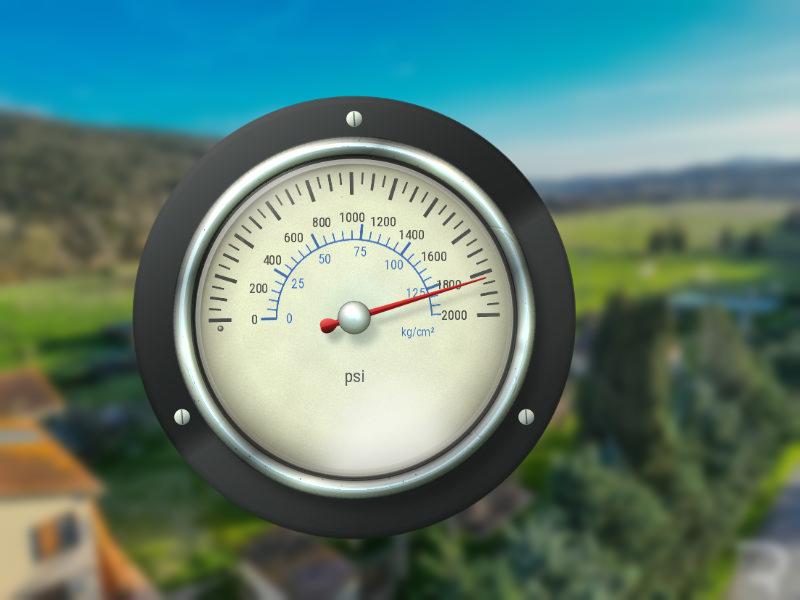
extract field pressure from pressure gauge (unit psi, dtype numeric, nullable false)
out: 1825 psi
